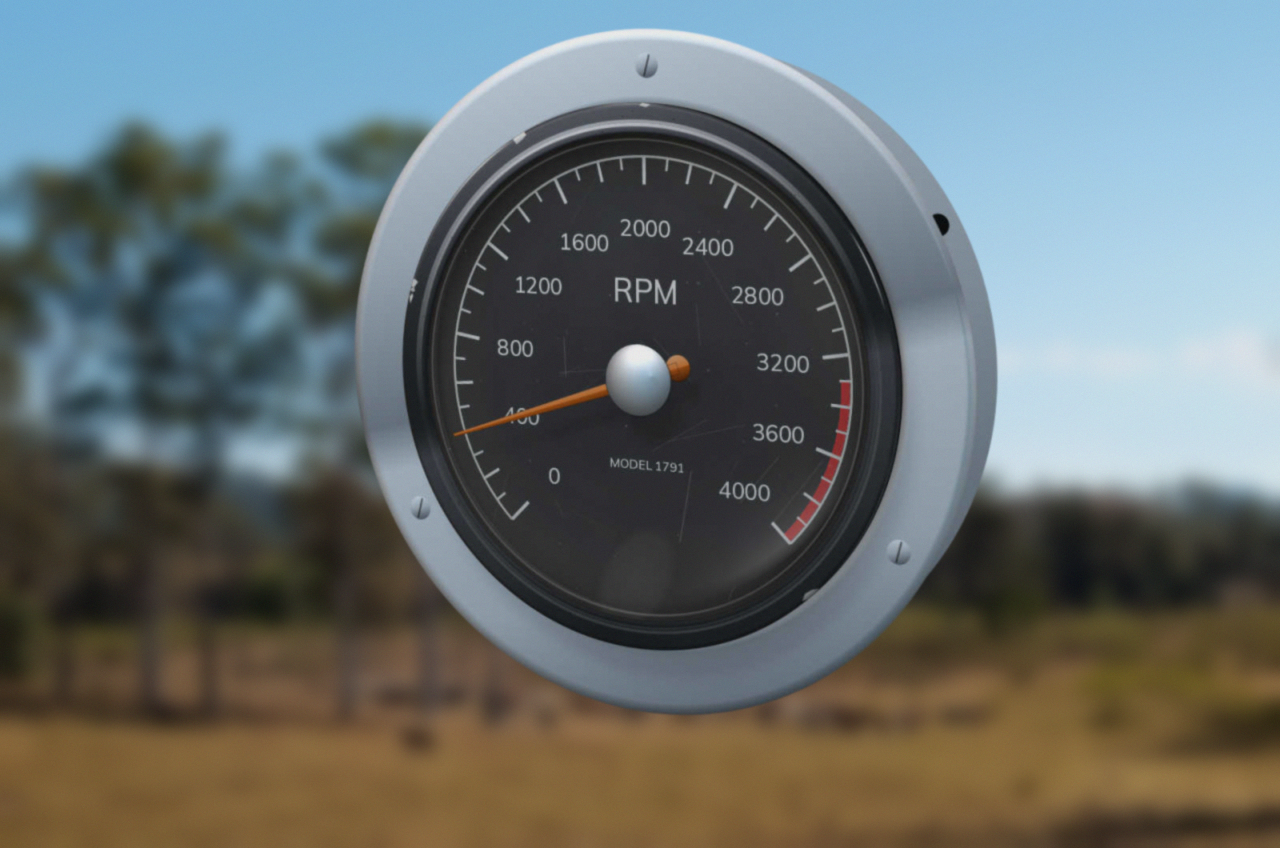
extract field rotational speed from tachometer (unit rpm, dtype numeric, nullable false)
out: 400 rpm
